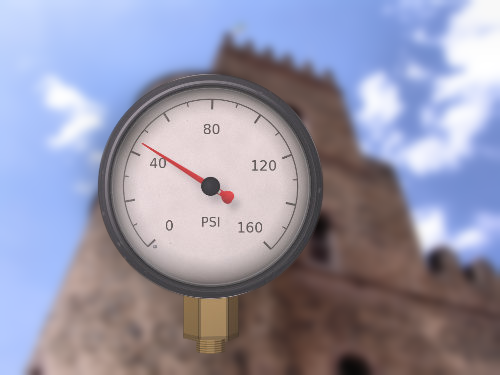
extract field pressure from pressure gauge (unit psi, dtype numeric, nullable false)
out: 45 psi
